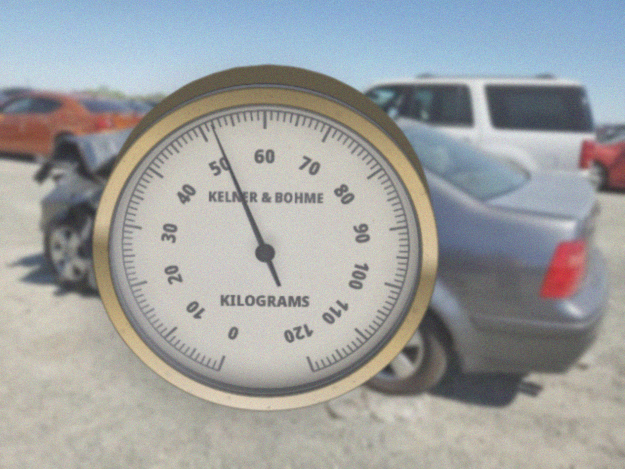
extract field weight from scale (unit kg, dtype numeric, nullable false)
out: 52 kg
